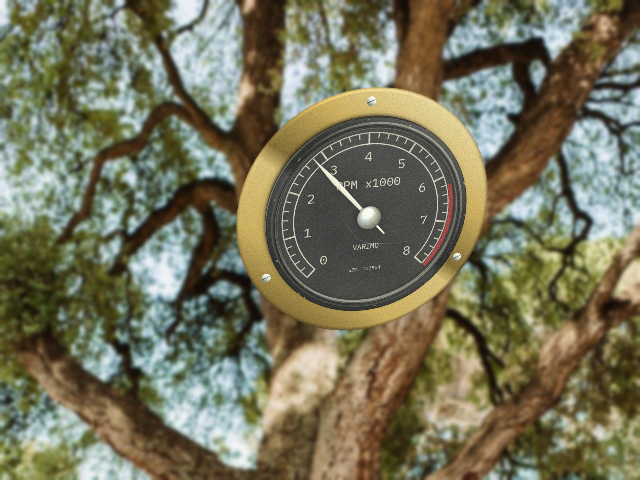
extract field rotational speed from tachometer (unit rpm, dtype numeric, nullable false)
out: 2800 rpm
